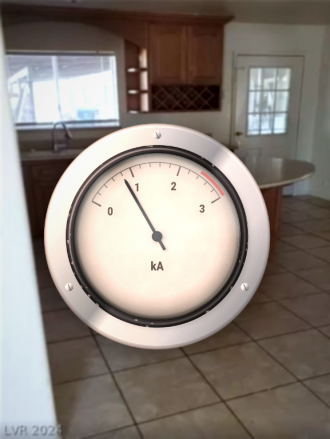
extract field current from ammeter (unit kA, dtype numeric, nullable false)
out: 0.8 kA
